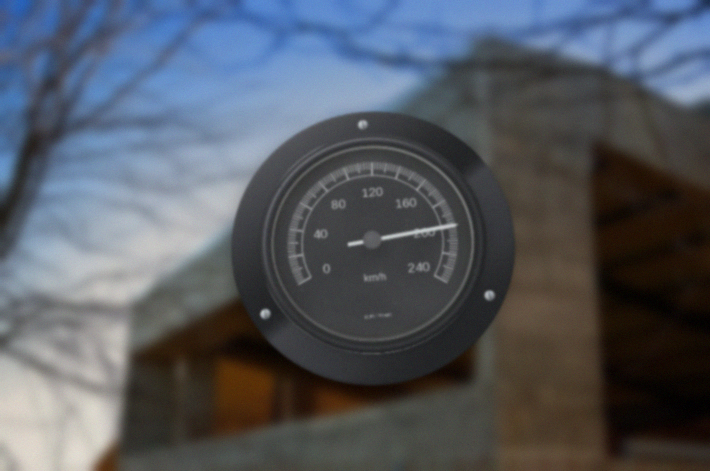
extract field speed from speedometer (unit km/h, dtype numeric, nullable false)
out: 200 km/h
